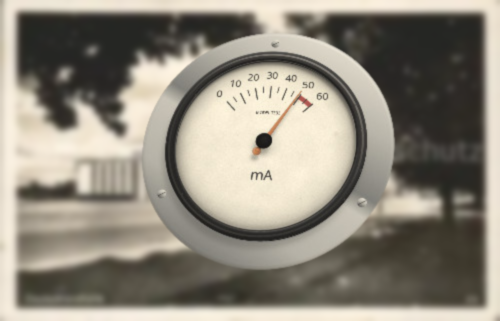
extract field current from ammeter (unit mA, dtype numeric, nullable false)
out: 50 mA
